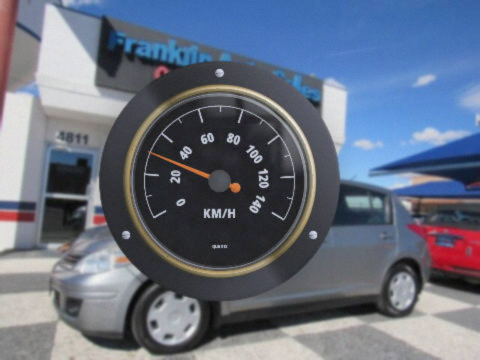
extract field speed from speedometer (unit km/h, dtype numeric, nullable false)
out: 30 km/h
